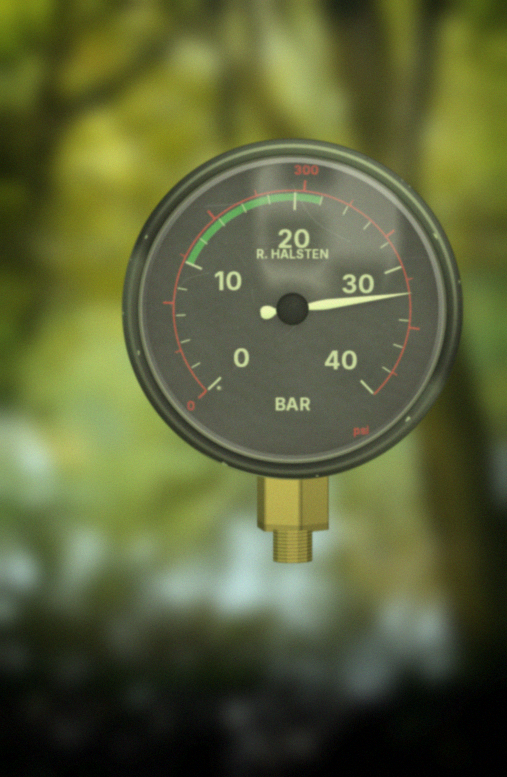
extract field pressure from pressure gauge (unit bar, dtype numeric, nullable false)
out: 32 bar
